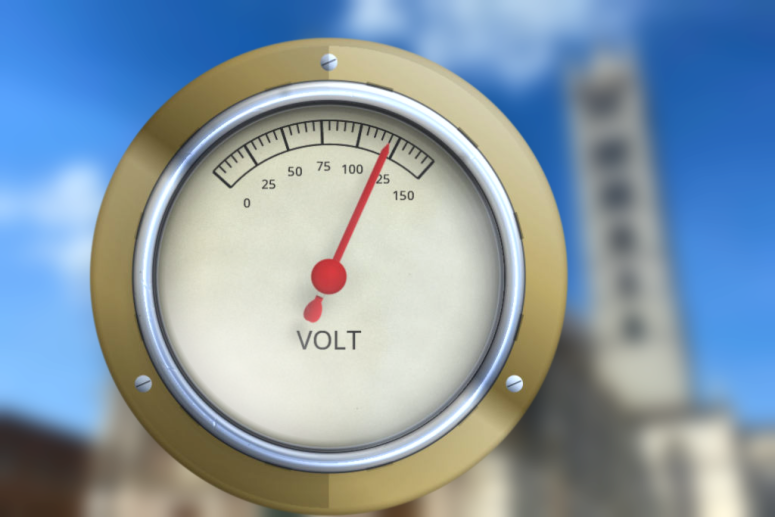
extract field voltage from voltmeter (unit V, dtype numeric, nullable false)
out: 120 V
